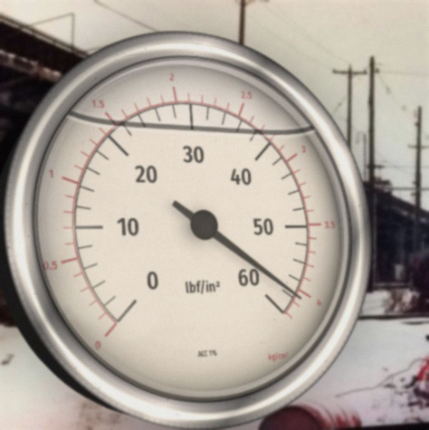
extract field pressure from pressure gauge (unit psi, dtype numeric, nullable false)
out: 58 psi
